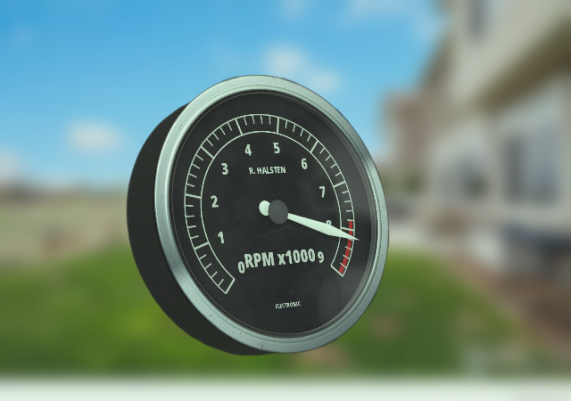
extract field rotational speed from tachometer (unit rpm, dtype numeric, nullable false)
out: 8200 rpm
